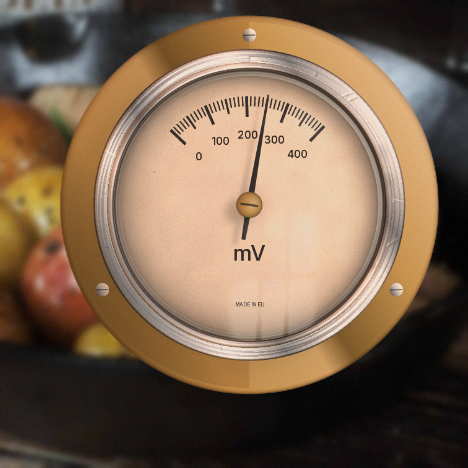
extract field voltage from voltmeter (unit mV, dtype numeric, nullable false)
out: 250 mV
